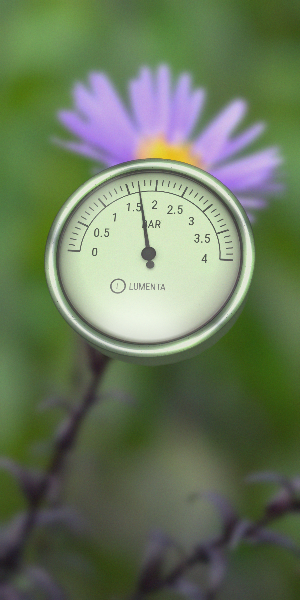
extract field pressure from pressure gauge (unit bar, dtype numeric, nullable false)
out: 1.7 bar
